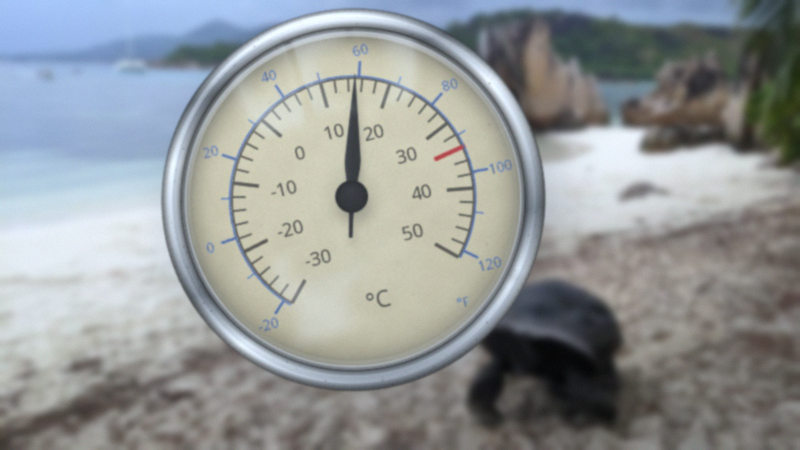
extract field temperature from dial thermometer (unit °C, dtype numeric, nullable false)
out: 15 °C
